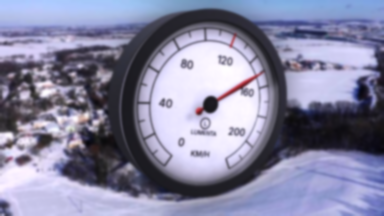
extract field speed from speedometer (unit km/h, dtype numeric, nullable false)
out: 150 km/h
